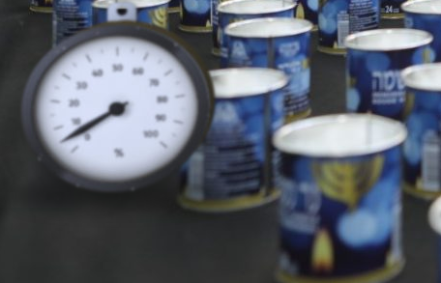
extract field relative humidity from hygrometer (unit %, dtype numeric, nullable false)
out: 5 %
